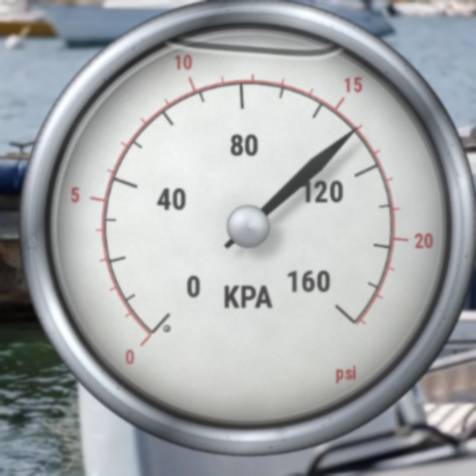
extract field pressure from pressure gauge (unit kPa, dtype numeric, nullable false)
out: 110 kPa
